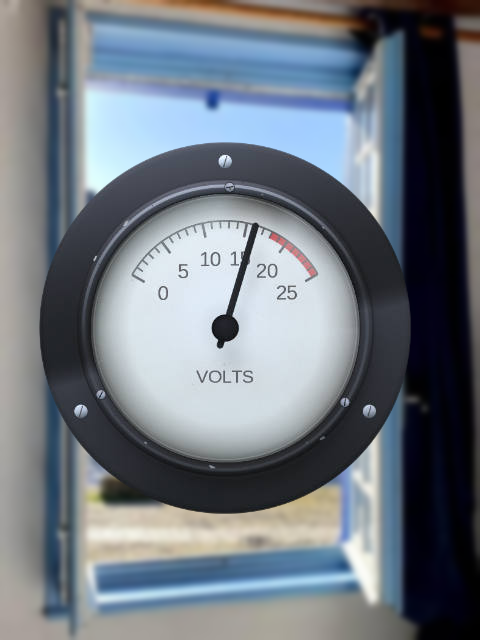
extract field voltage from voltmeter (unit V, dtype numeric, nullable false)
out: 16 V
